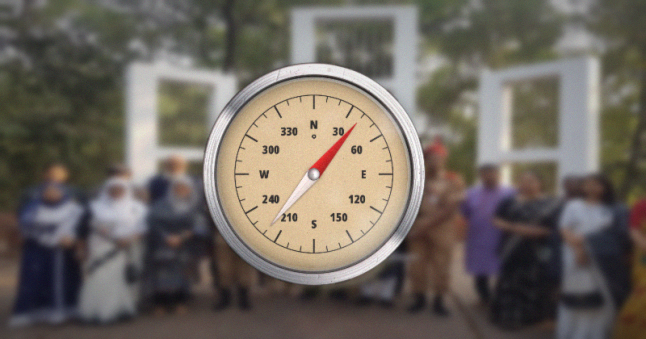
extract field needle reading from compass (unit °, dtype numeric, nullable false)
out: 40 °
